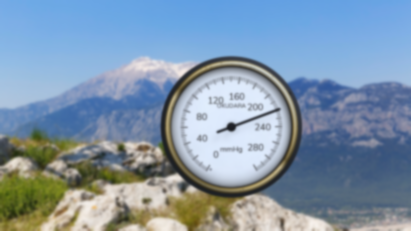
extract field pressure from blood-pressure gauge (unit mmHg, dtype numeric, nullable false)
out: 220 mmHg
